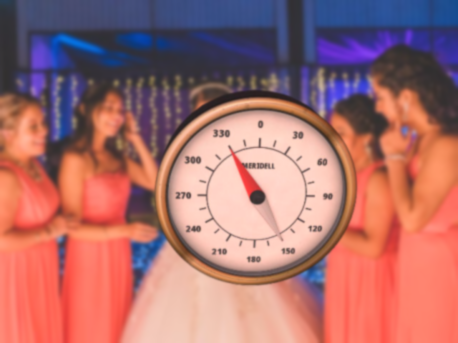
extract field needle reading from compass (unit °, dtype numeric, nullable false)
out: 330 °
